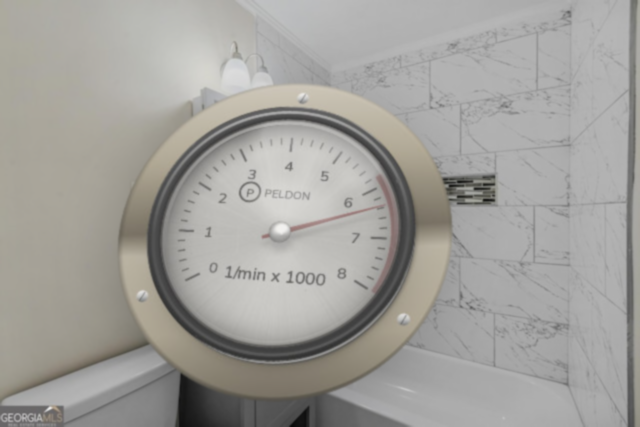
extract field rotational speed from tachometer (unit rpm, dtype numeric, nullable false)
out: 6400 rpm
